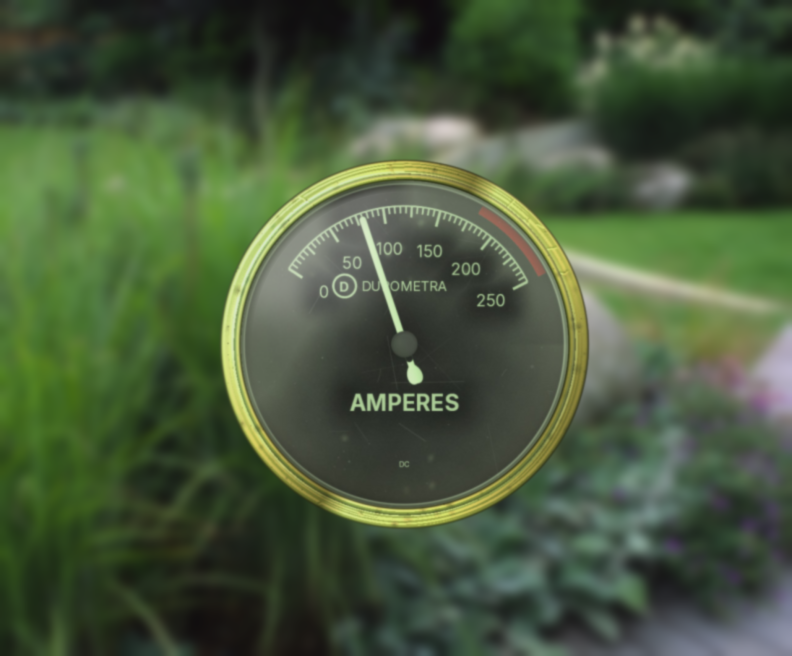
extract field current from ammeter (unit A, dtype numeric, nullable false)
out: 80 A
